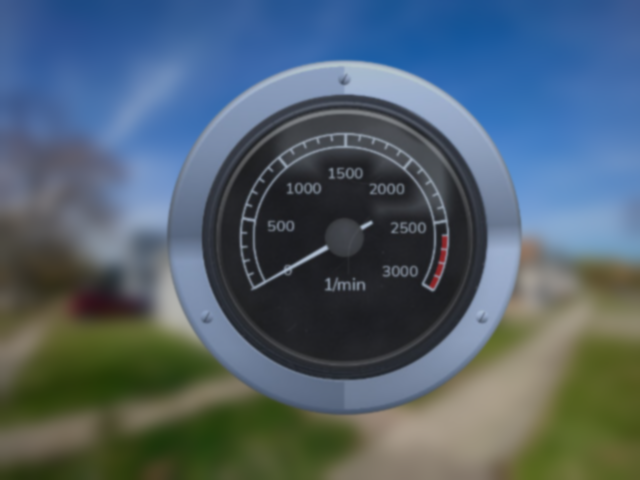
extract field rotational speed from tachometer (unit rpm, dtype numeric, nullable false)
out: 0 rpm
